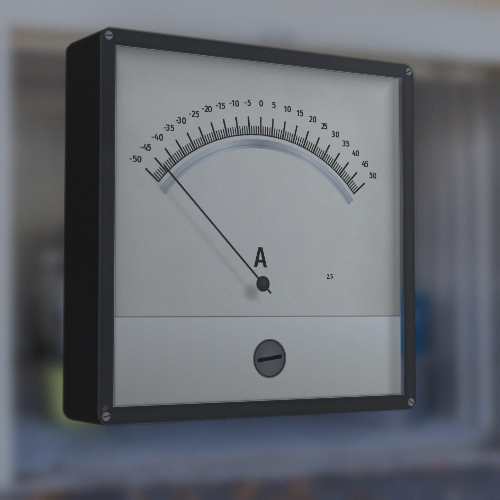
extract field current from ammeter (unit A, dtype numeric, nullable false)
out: -45 A
